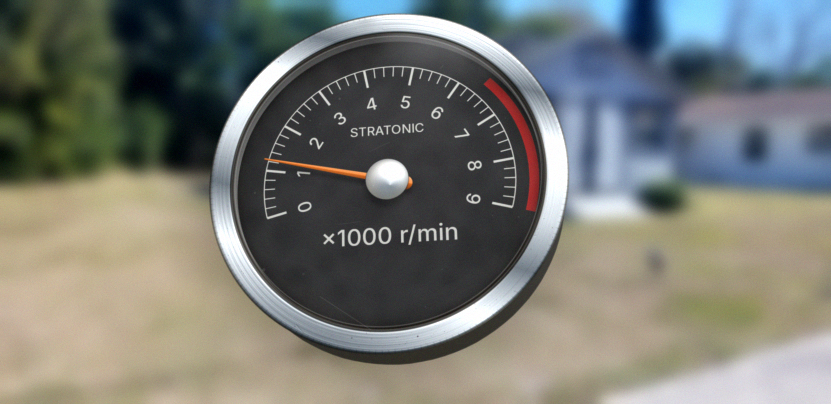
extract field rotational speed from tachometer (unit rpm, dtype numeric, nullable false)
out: 1200 rpm
